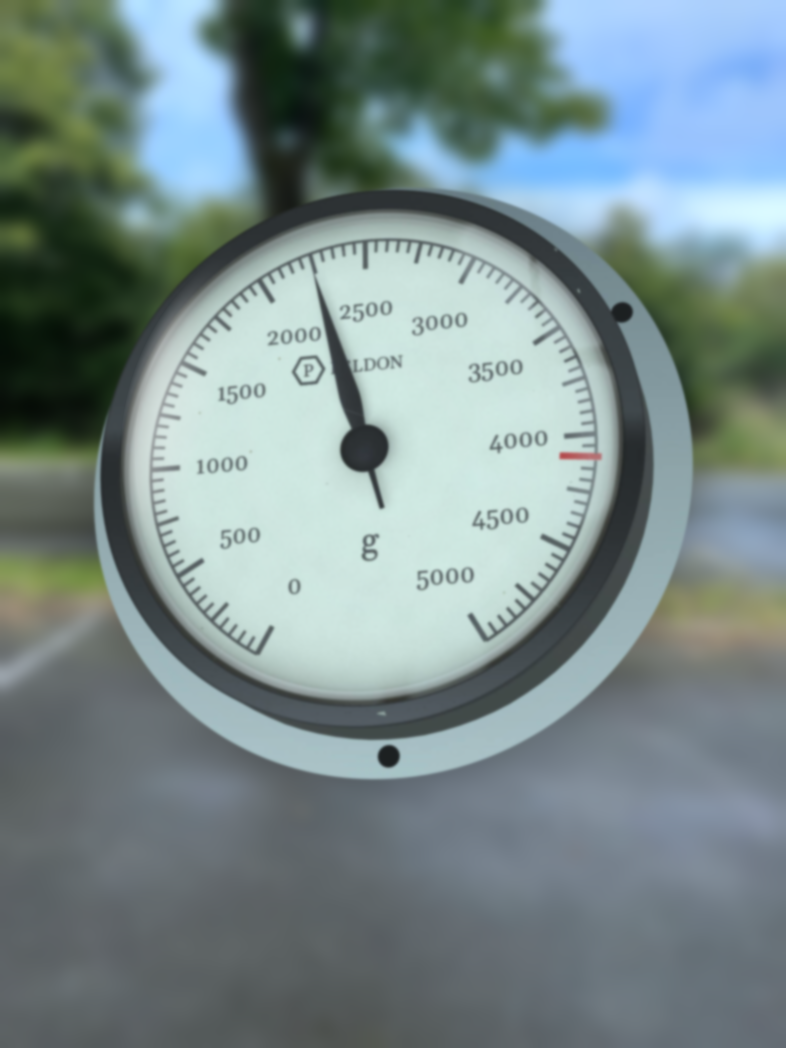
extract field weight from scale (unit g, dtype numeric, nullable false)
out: 2250 g
